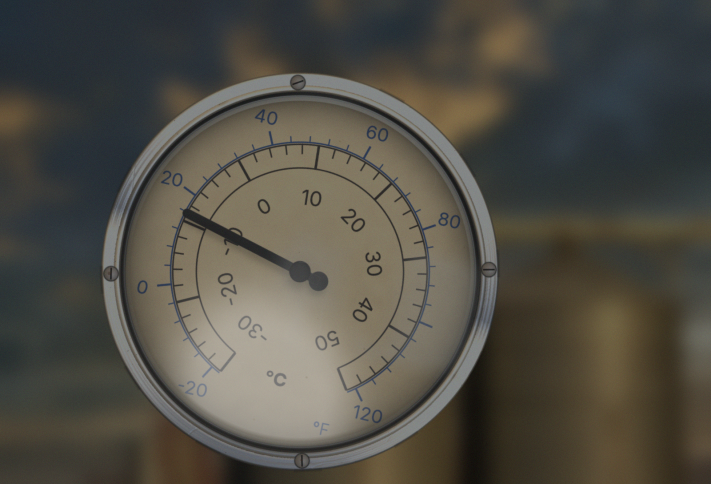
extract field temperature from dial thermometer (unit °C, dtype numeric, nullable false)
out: -9 °C
